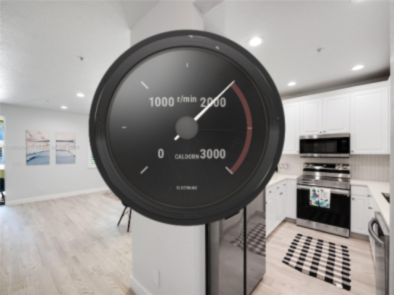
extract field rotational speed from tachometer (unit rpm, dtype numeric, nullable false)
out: 2000 rpm
